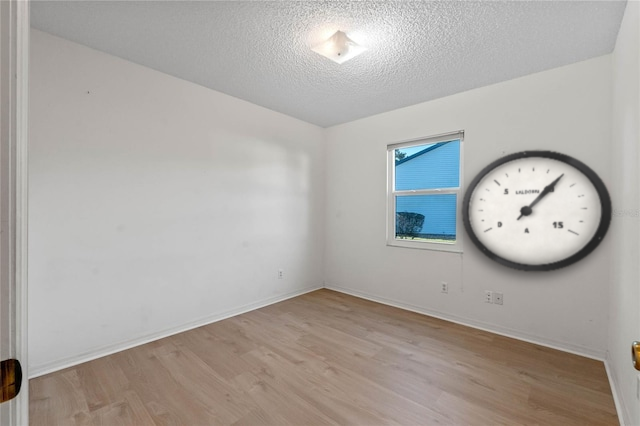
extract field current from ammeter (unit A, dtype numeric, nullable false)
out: 10 A
